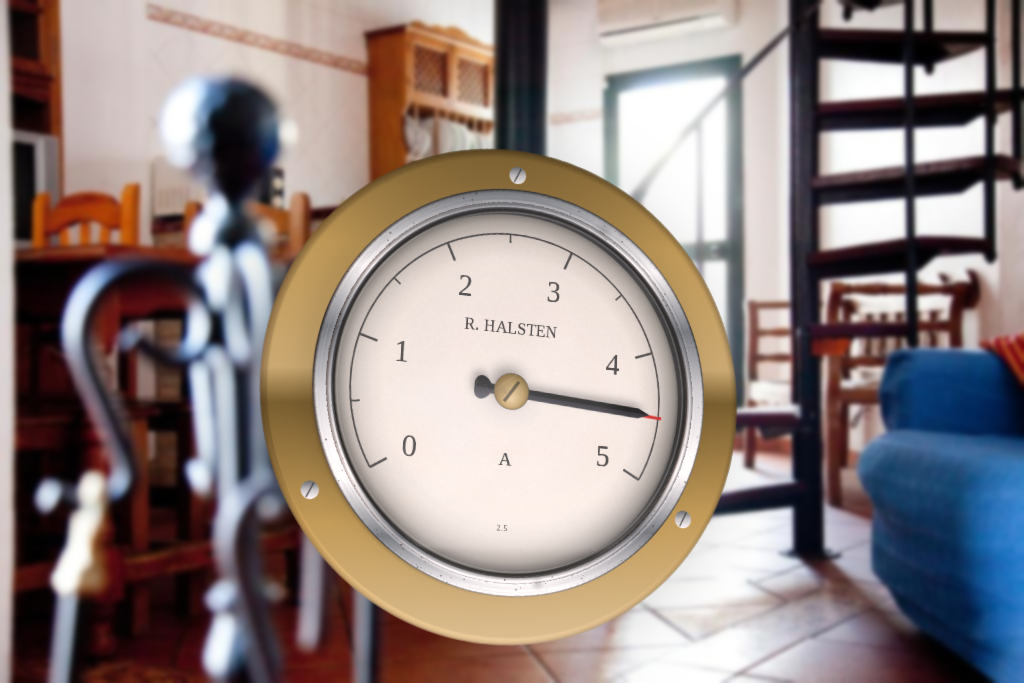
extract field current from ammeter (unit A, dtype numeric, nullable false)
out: 4.5 A
